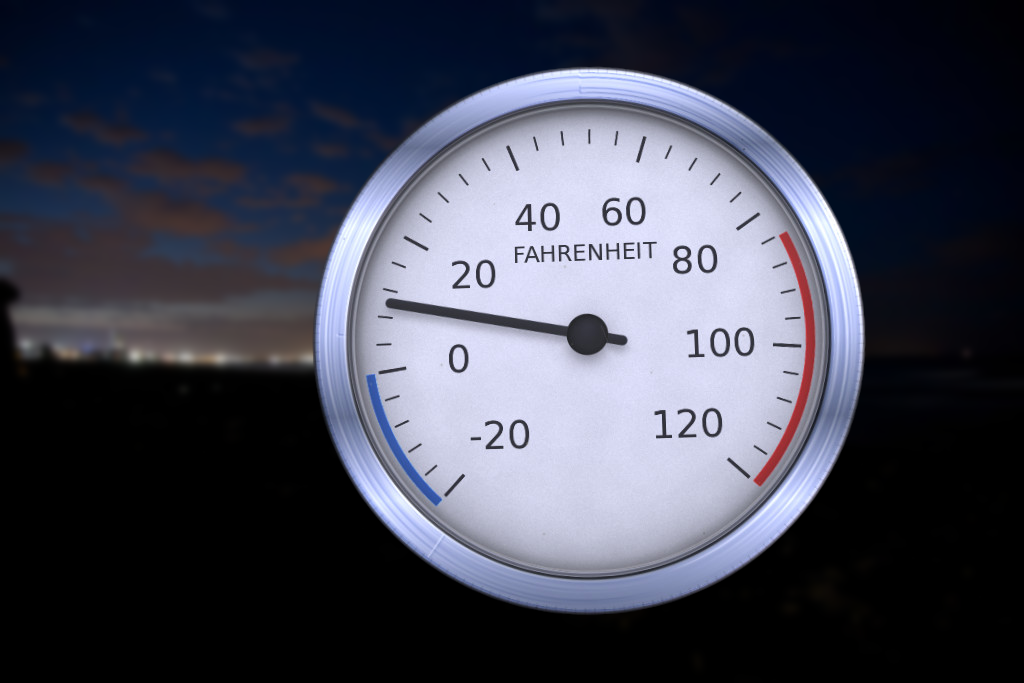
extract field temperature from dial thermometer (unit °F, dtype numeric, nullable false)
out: 10 °F
